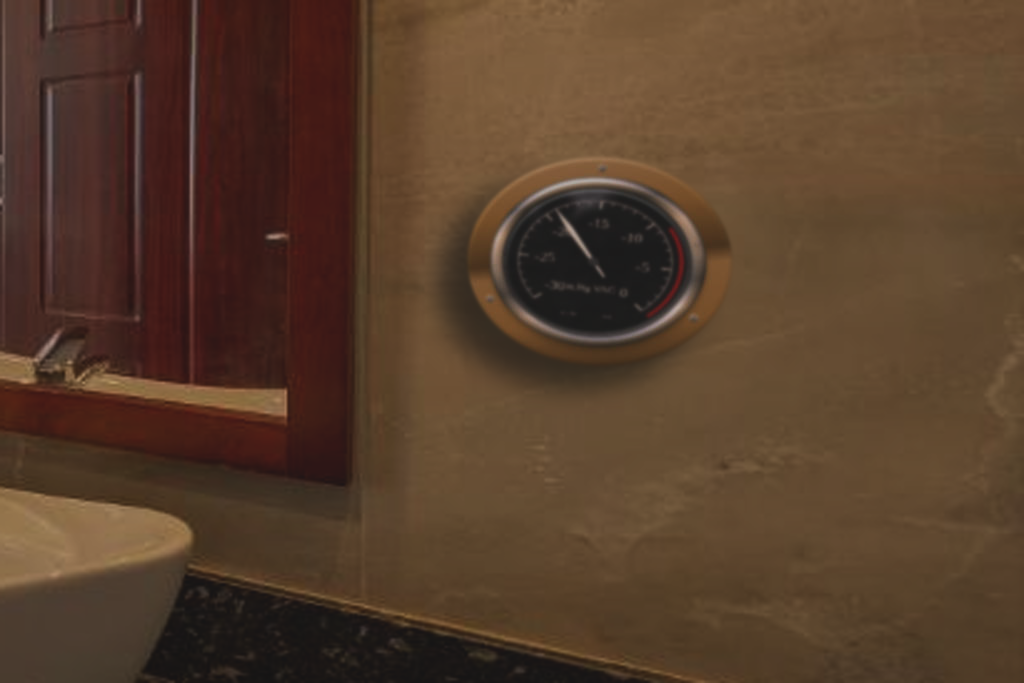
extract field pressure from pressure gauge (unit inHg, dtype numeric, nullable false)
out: -19 inHg
